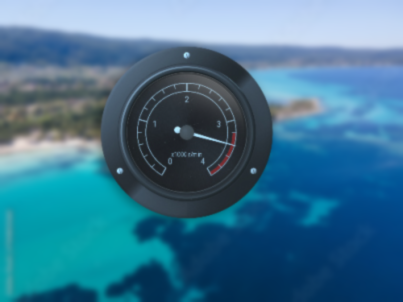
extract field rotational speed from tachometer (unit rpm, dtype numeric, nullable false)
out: 3400 rpm
